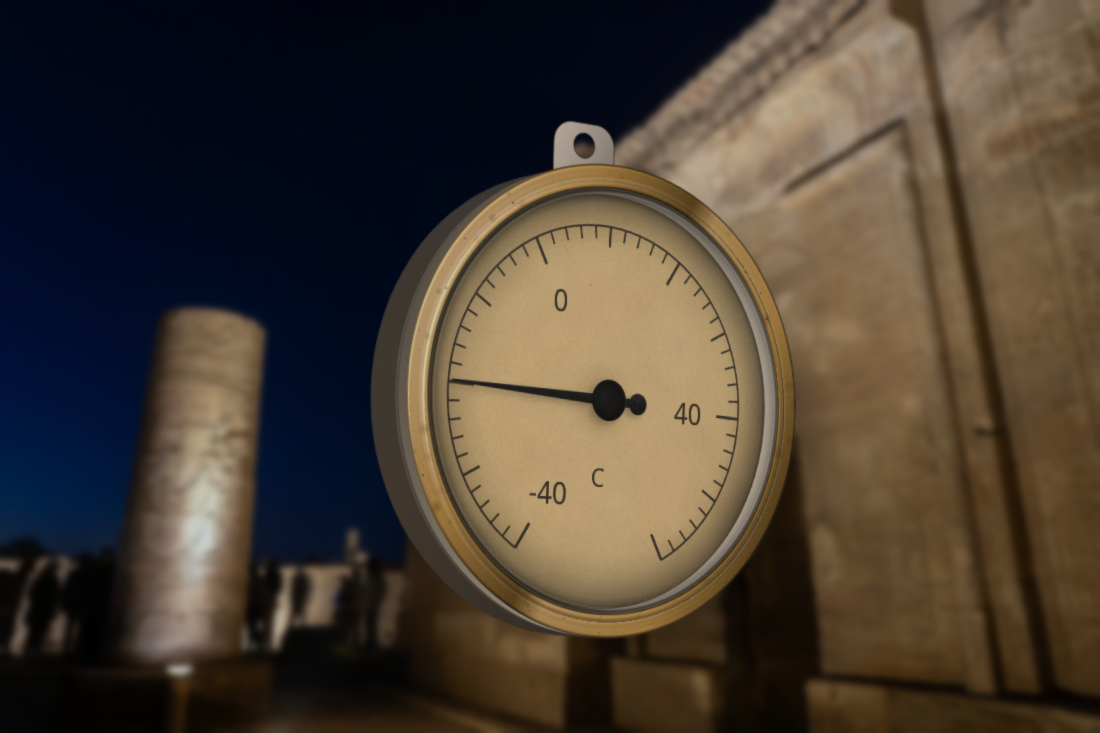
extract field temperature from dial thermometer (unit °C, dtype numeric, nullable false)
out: -20 °C
